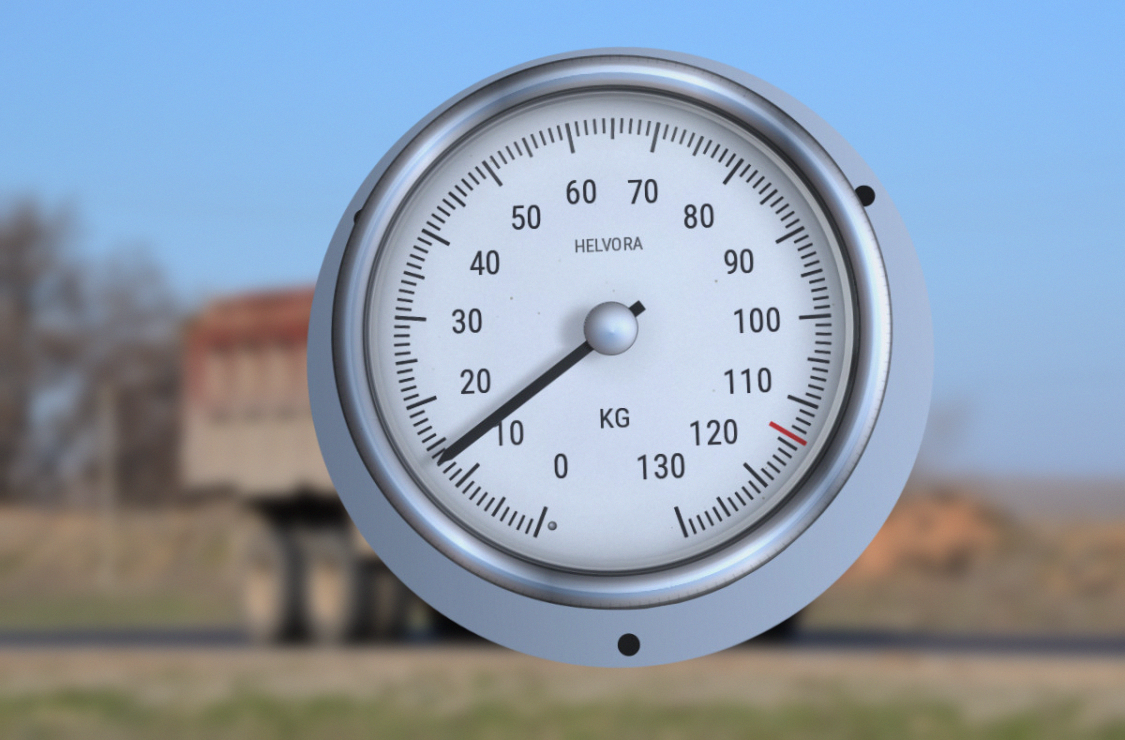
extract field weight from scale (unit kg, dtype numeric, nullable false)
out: 13 kg
